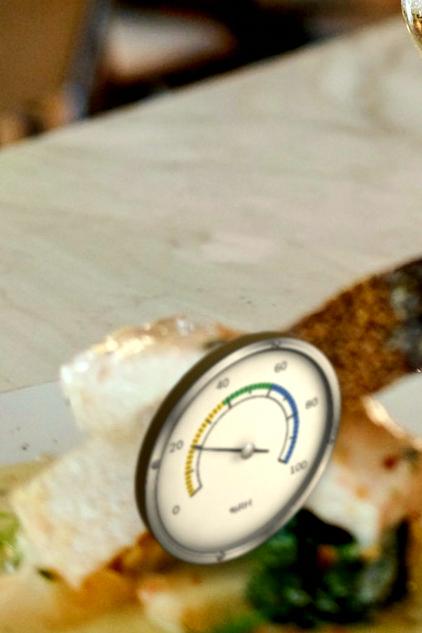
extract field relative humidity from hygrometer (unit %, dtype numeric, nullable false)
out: 20 %
